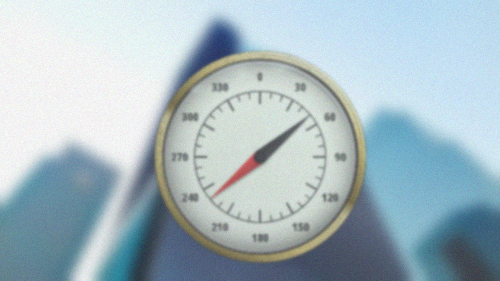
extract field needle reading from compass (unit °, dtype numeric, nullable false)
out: 230 °
